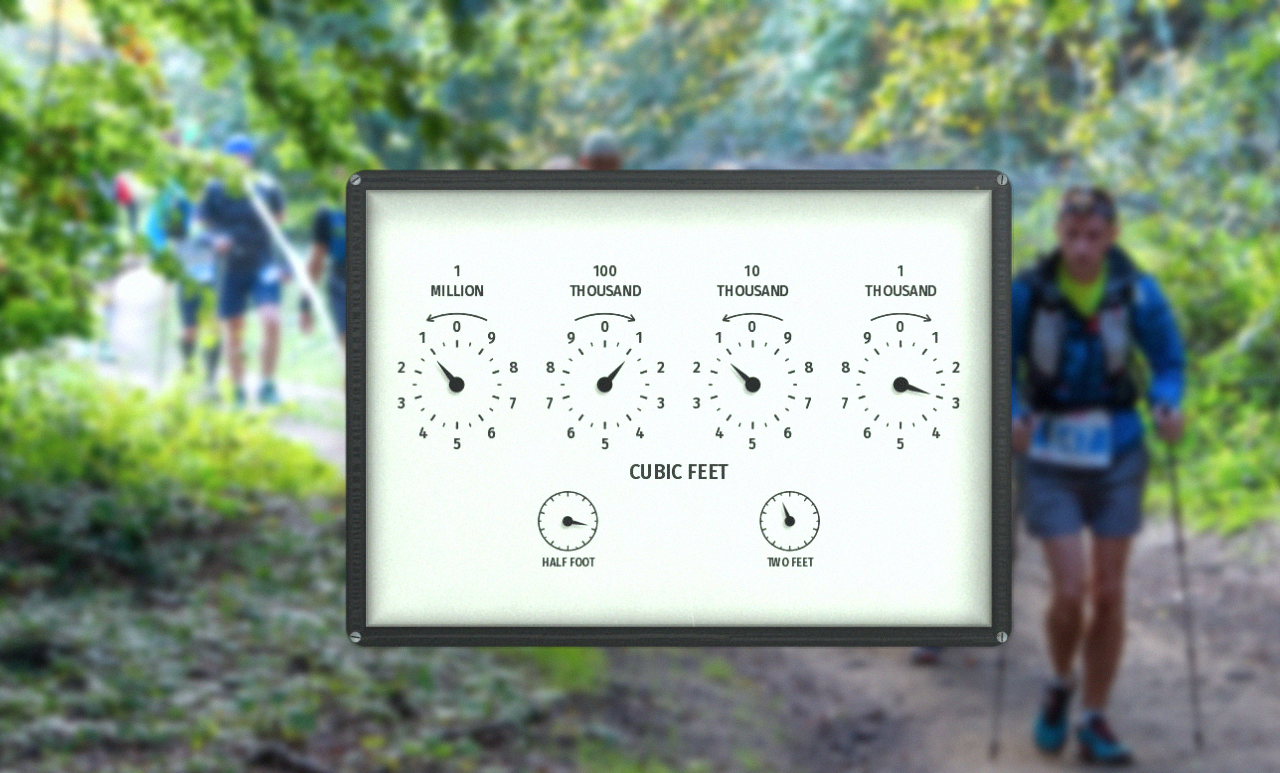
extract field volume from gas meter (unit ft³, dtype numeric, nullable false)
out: 111300 ft³
